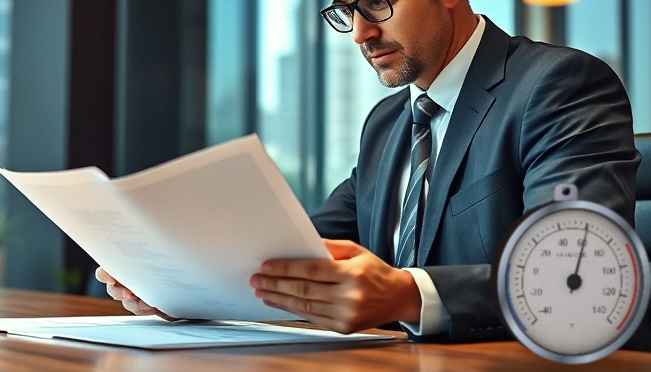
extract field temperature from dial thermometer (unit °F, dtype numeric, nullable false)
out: 60 °F
